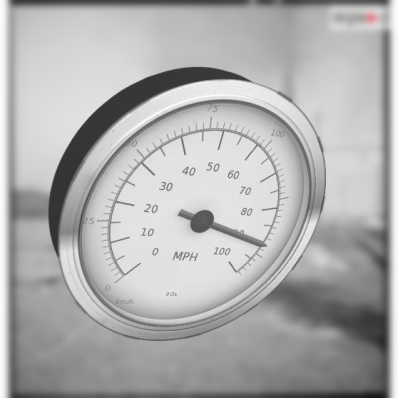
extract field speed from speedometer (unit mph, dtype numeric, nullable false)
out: 90 mph
